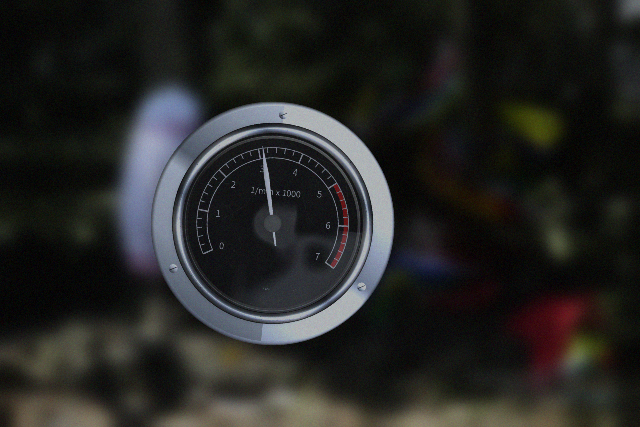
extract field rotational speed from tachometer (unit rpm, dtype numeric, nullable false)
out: 3100 rpm
